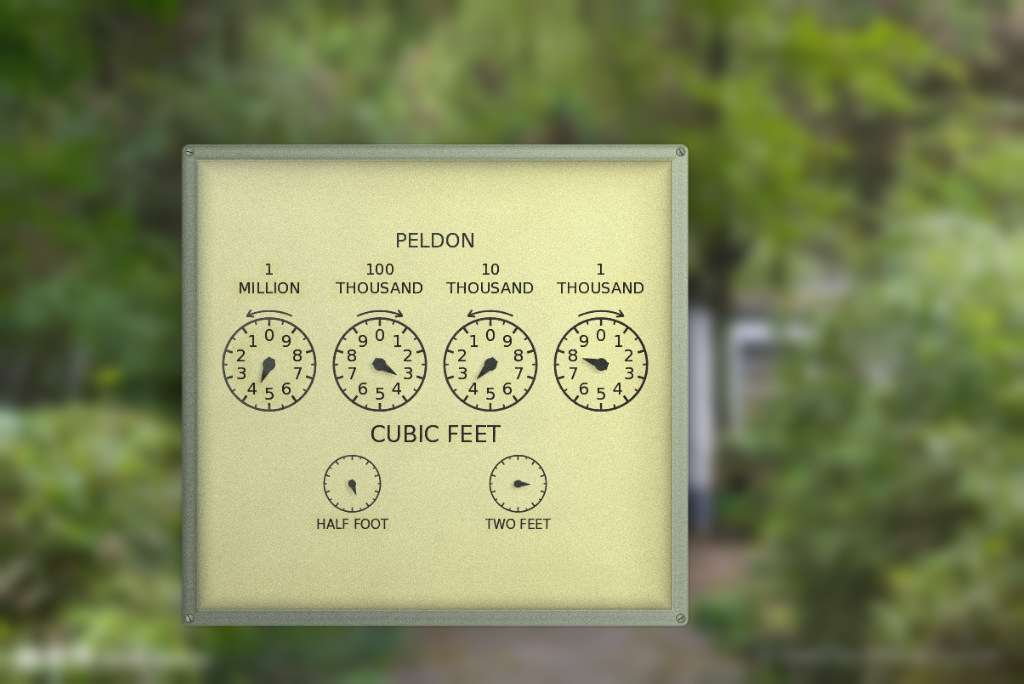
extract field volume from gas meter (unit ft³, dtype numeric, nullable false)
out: 433800 ft³
